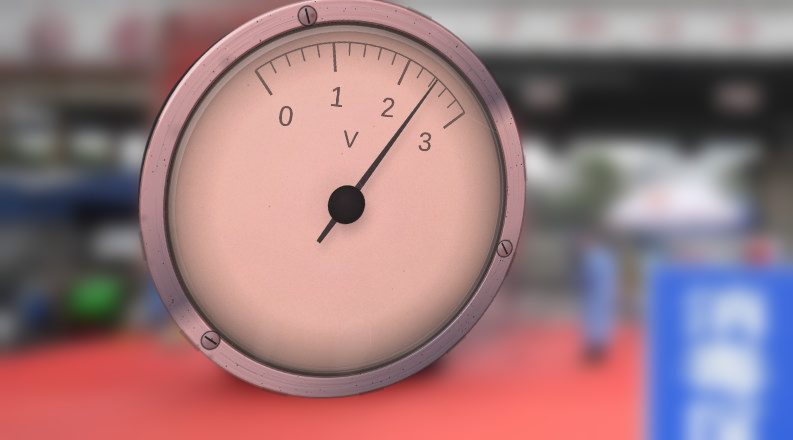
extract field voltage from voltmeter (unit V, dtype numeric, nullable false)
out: 2.4 V
